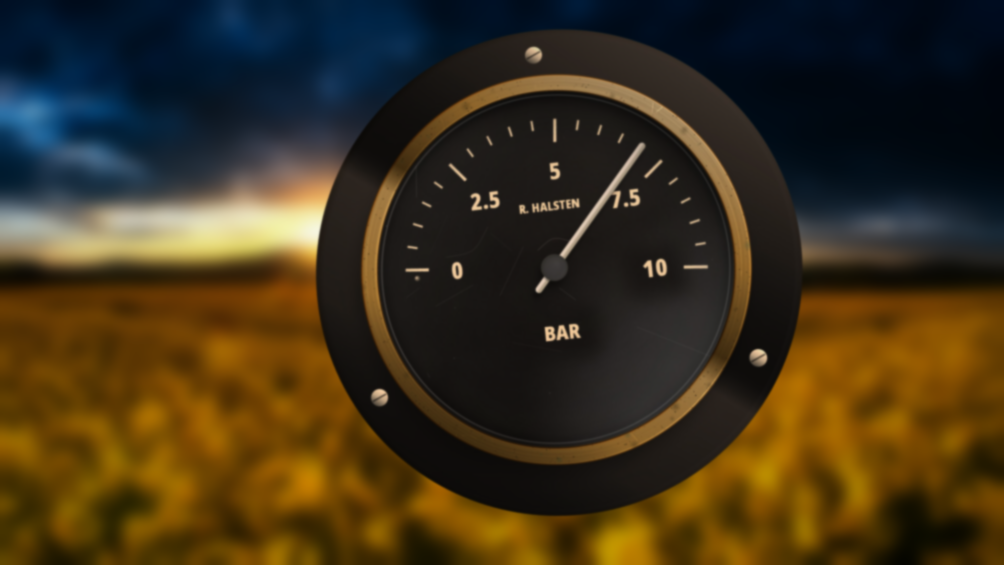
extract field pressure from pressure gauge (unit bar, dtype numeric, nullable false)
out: 7 bar
